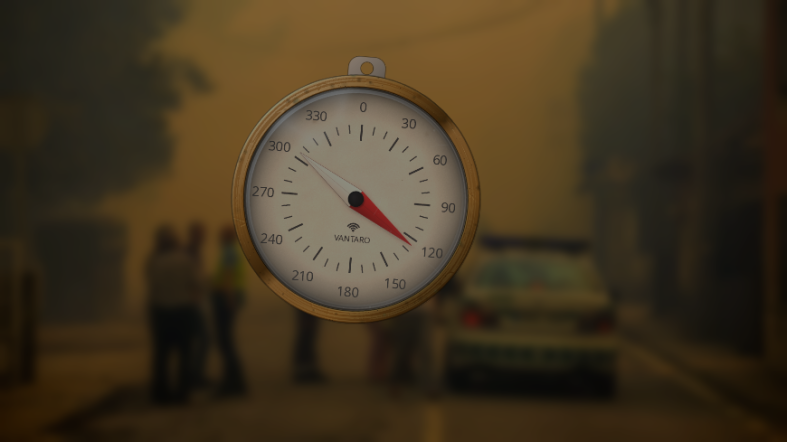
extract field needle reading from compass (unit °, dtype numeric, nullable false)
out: 125 °
